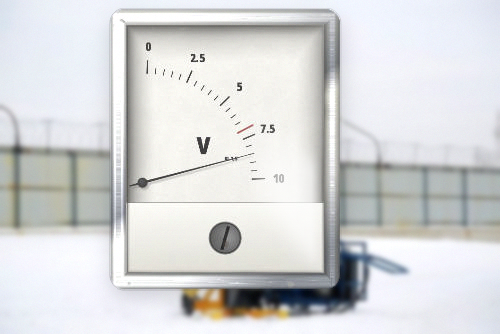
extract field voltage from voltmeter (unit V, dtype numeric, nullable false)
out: 8.5 V
